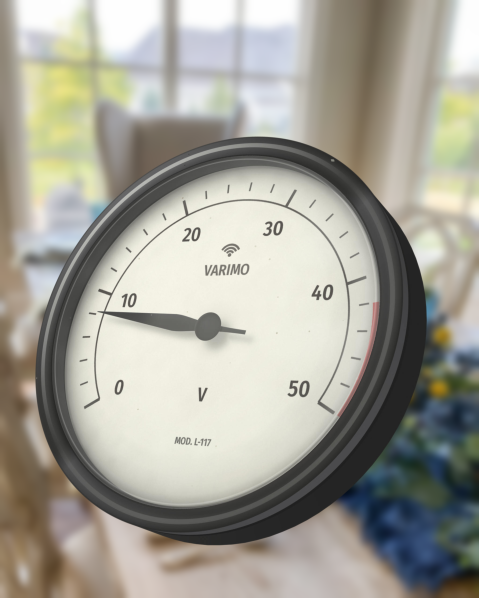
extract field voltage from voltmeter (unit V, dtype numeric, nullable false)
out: 8 V
